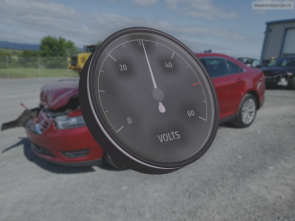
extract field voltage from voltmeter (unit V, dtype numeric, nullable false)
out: 30 V
